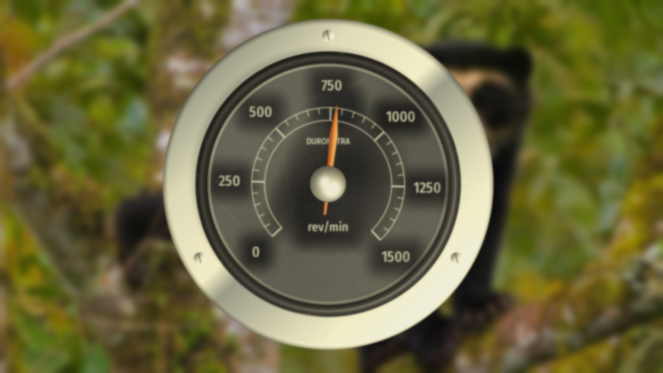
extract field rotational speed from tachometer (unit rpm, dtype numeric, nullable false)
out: 775 rpm
